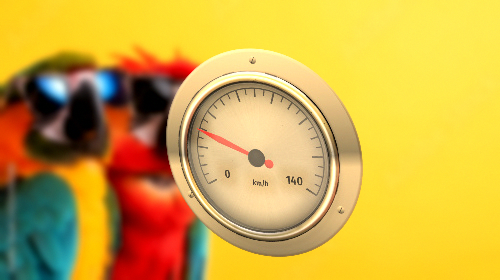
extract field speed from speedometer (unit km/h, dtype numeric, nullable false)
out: 30 km/h
